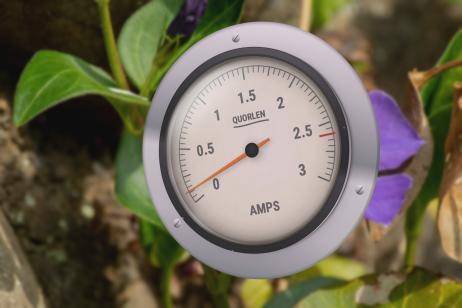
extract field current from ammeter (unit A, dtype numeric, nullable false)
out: 0.1 A
